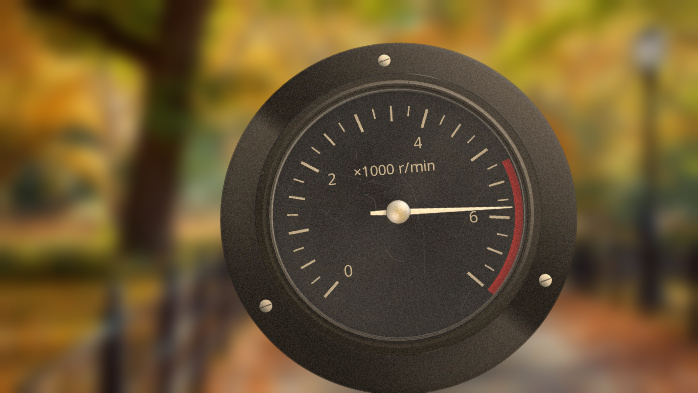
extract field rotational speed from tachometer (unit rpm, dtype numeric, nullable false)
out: 5875 rpm
